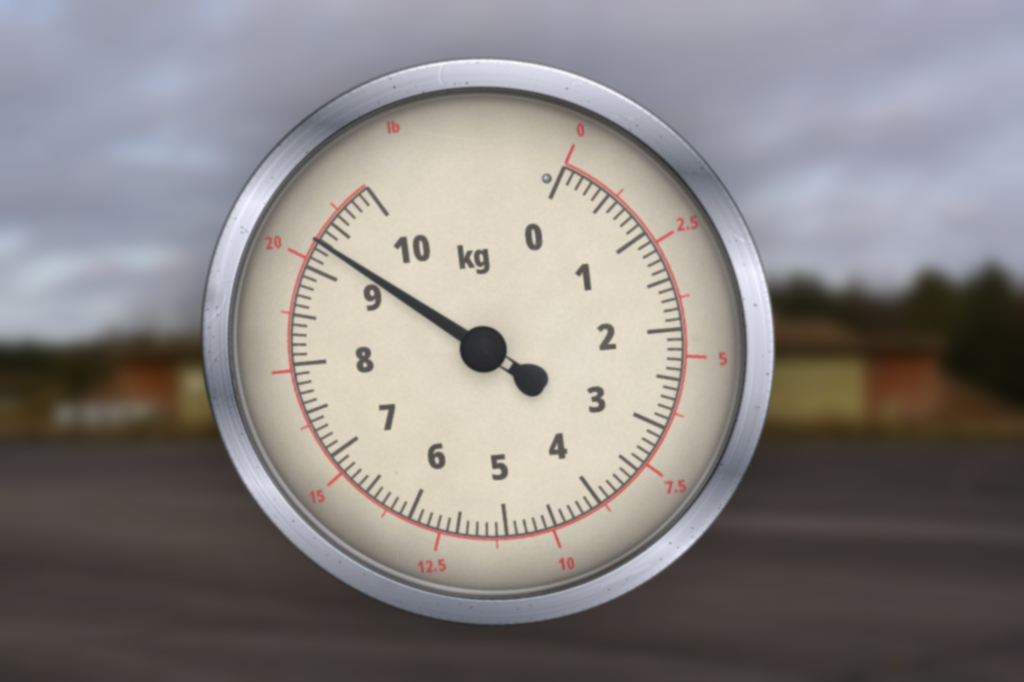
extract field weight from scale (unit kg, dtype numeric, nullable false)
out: 9.3 kg
